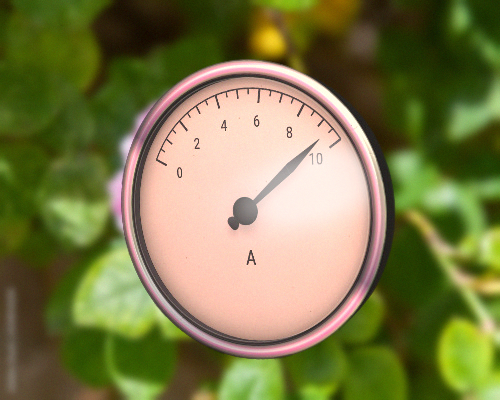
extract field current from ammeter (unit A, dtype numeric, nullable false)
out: 9.5 A
